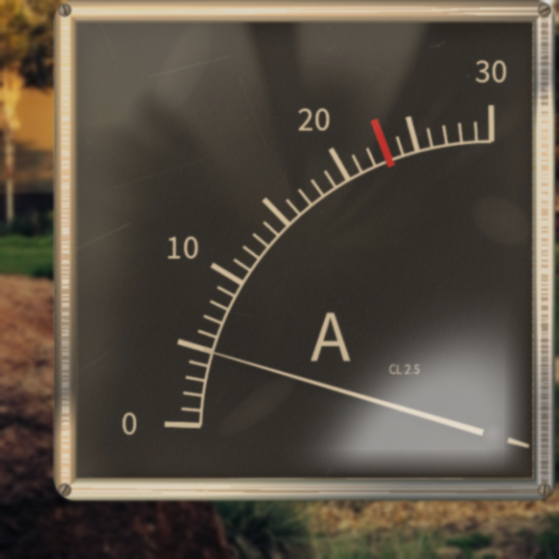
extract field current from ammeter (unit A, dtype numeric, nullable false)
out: 5 A
